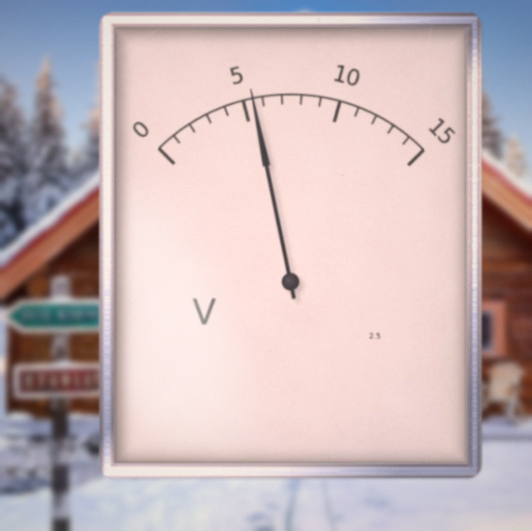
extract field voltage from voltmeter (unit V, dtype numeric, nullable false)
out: 5.5 V
